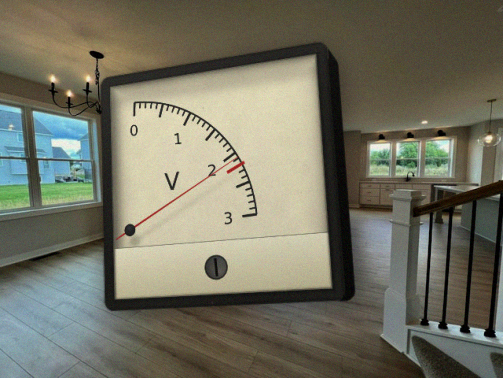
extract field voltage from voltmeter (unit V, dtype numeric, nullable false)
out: 2.1 V
